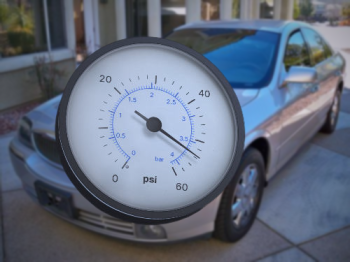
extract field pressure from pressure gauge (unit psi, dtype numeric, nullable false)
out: 54 psi
